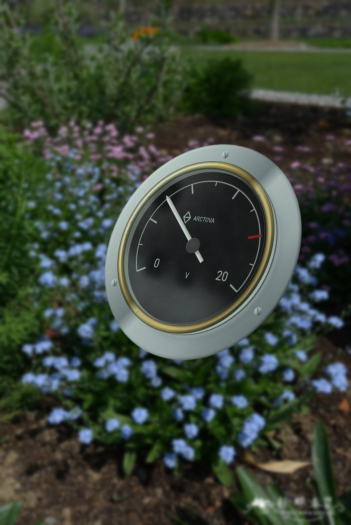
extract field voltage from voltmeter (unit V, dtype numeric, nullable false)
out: 6 V
